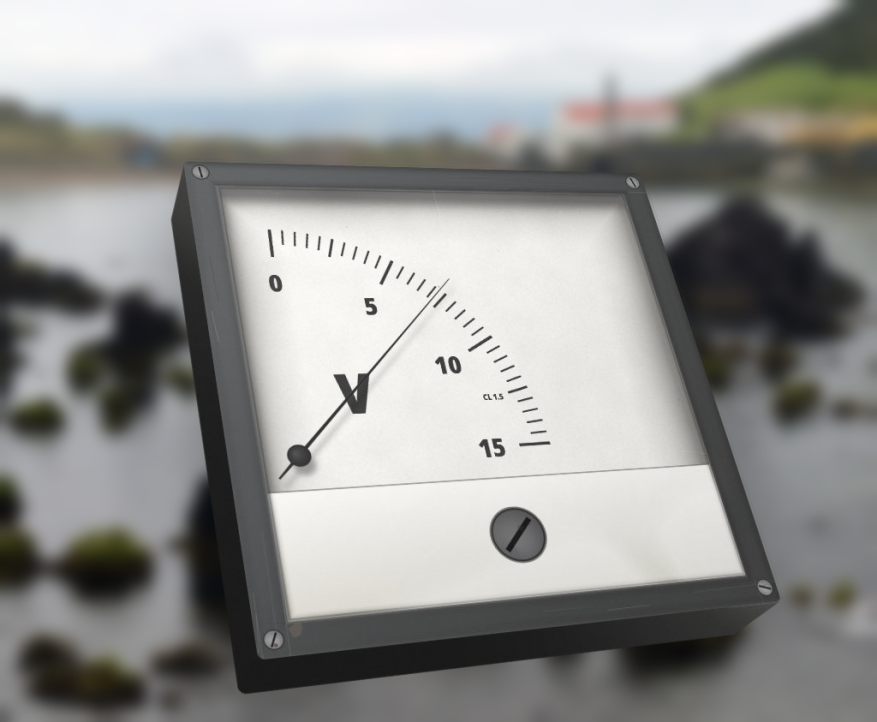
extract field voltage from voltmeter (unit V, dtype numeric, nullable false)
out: 7.25 V
